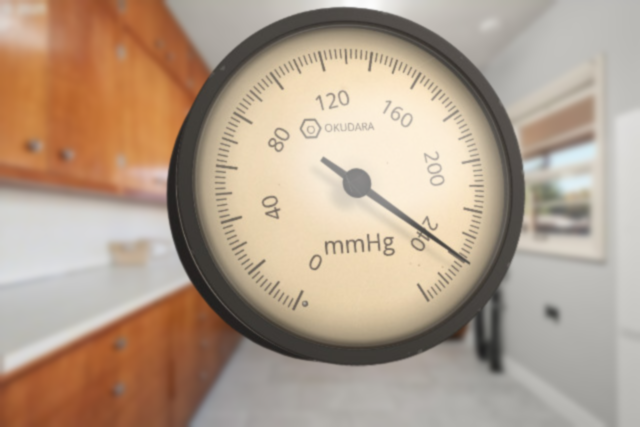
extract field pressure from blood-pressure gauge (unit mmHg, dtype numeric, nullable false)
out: 240 mmHg
